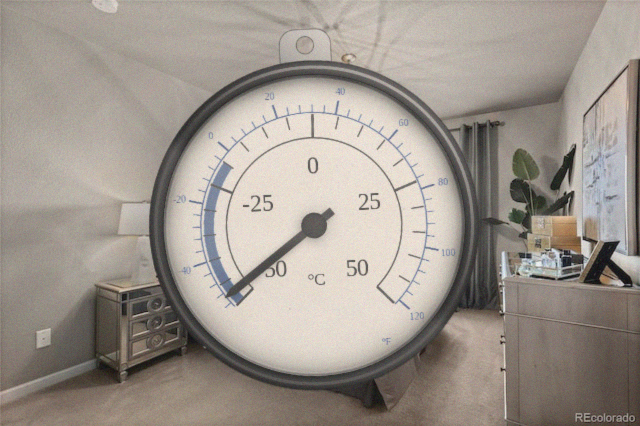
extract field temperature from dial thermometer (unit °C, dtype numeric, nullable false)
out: -47.5 °C
